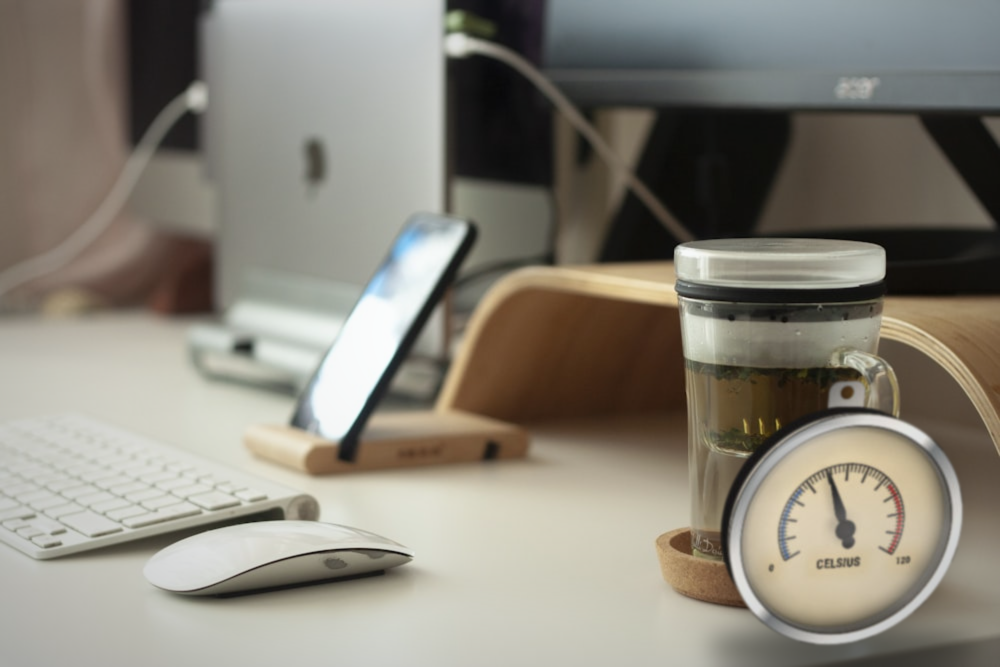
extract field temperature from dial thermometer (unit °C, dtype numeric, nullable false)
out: 50 °C
